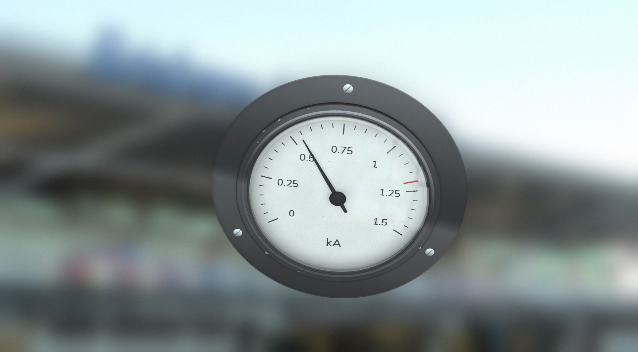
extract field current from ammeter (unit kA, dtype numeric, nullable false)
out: 0.55 kA
